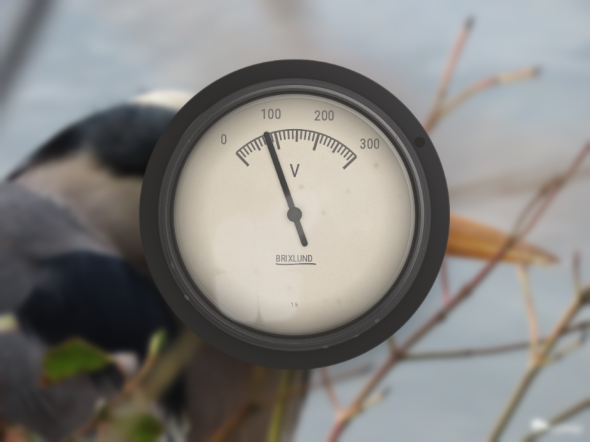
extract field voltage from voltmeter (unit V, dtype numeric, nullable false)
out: 80 V
